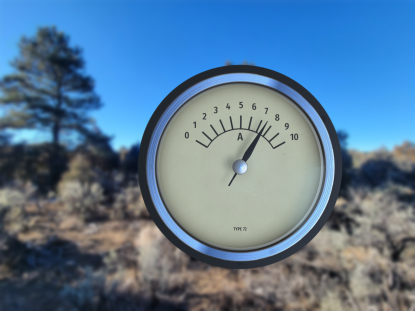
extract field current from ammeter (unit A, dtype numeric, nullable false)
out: 7.5 A
